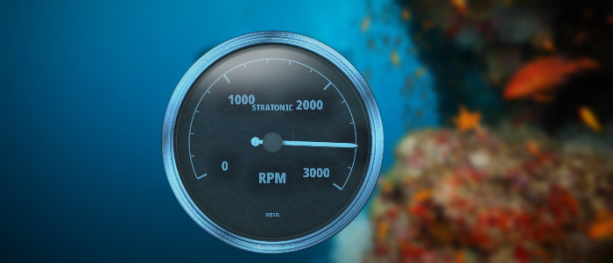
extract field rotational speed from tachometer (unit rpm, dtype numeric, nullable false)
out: 2600 rpm
